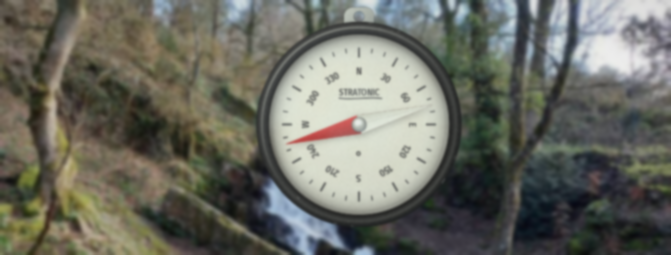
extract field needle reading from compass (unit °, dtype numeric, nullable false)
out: 255 °
